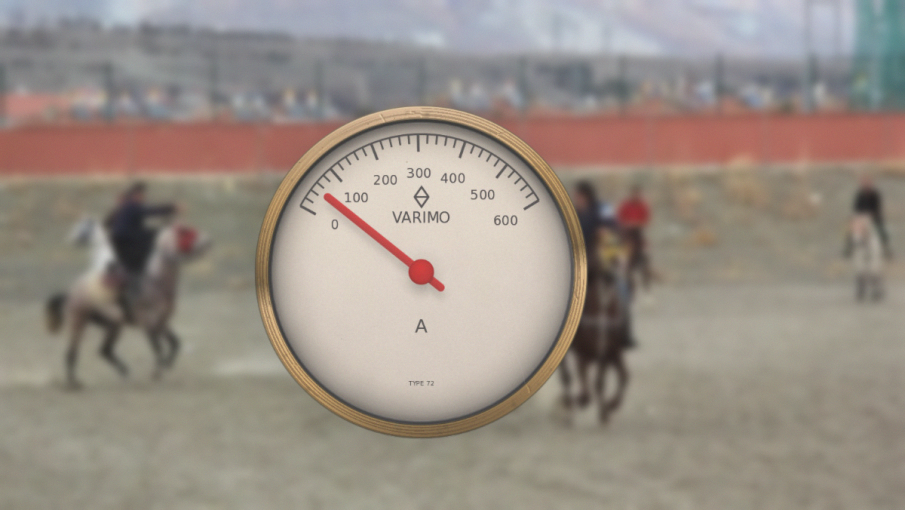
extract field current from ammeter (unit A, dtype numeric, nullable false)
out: 50 A
